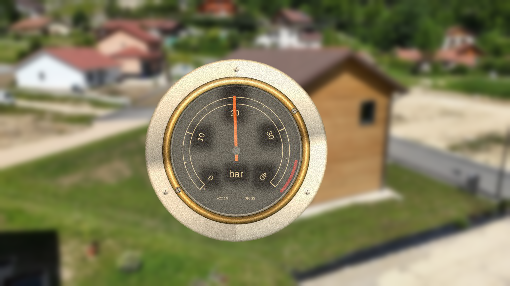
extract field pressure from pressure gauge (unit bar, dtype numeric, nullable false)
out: 20 bar
